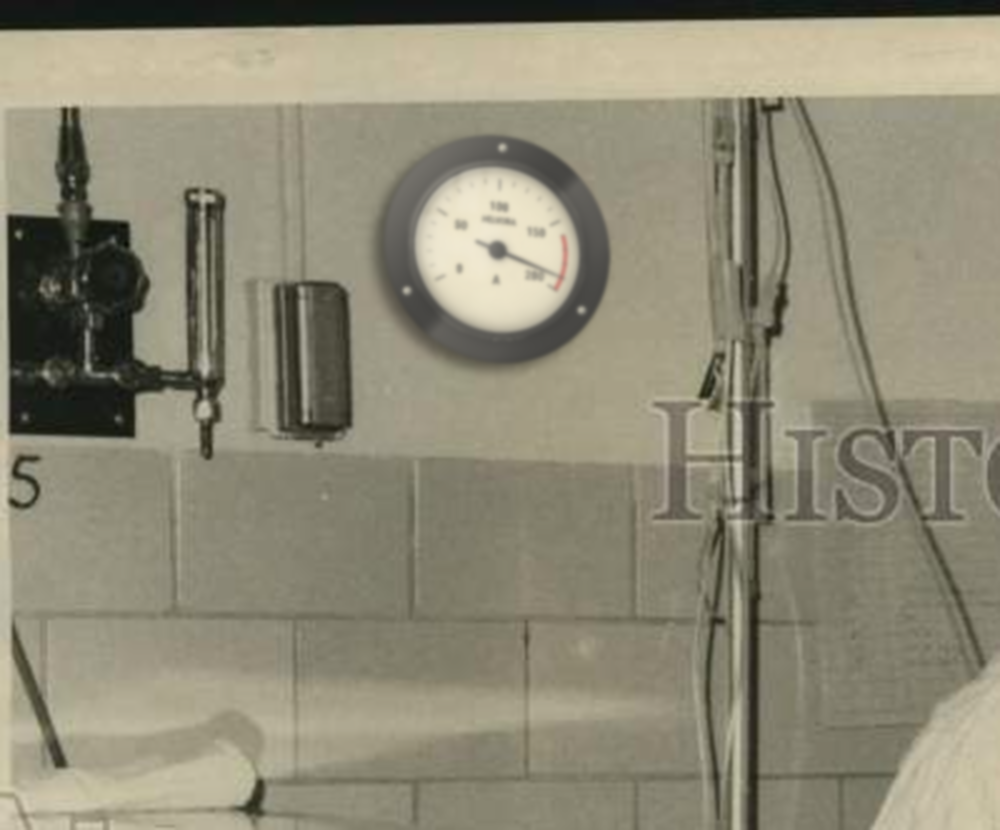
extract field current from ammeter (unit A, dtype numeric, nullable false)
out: 190 A
